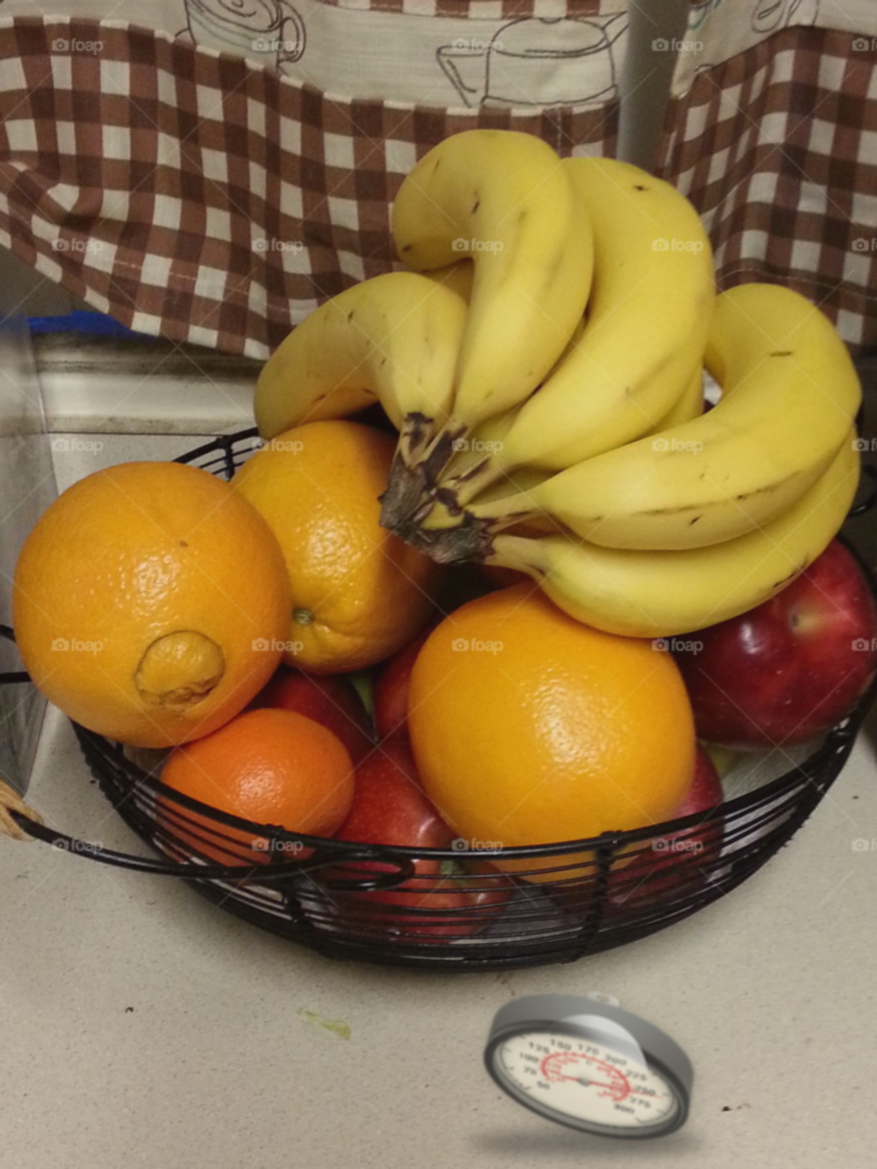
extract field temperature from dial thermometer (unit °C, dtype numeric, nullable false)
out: 250 °C
